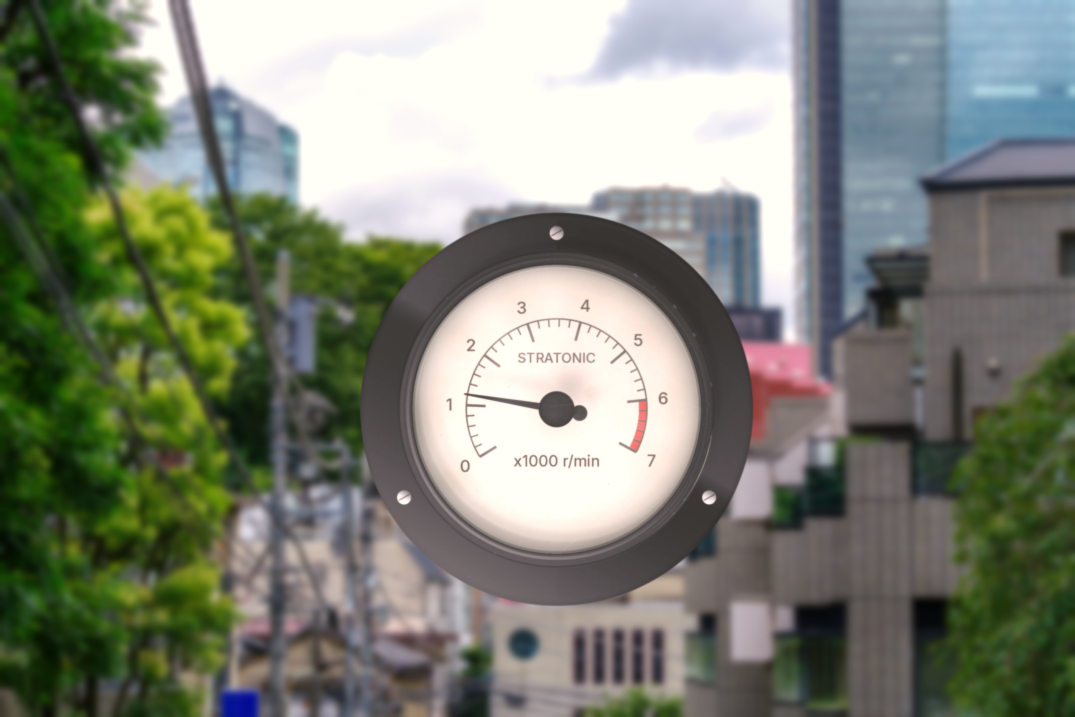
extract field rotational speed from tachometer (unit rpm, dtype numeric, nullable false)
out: 1200 rpm
